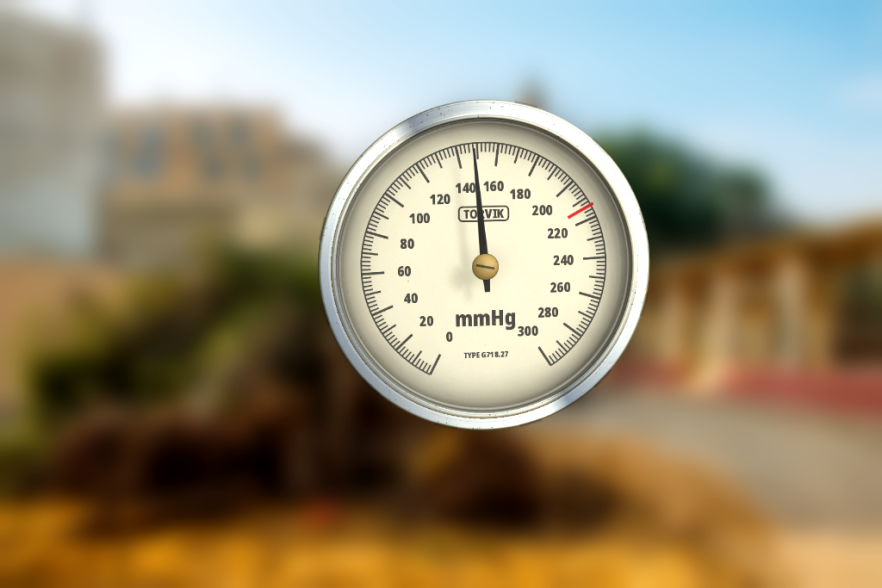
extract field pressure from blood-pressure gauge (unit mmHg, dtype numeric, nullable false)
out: 148 mmHg
